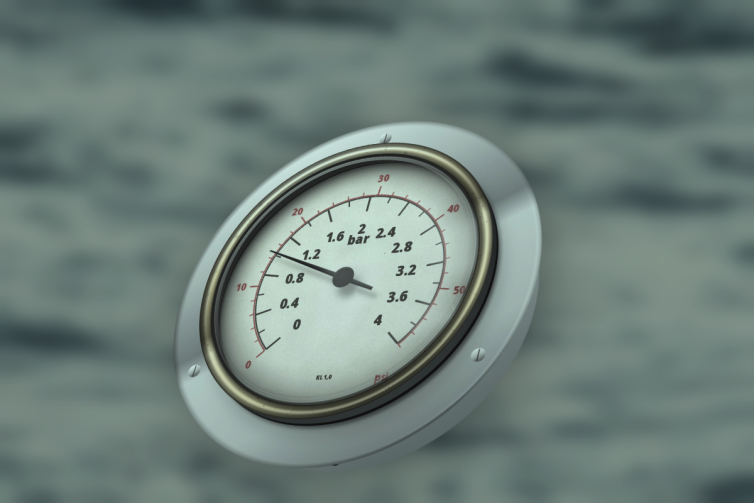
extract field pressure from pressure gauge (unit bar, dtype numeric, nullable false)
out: 1 bar
